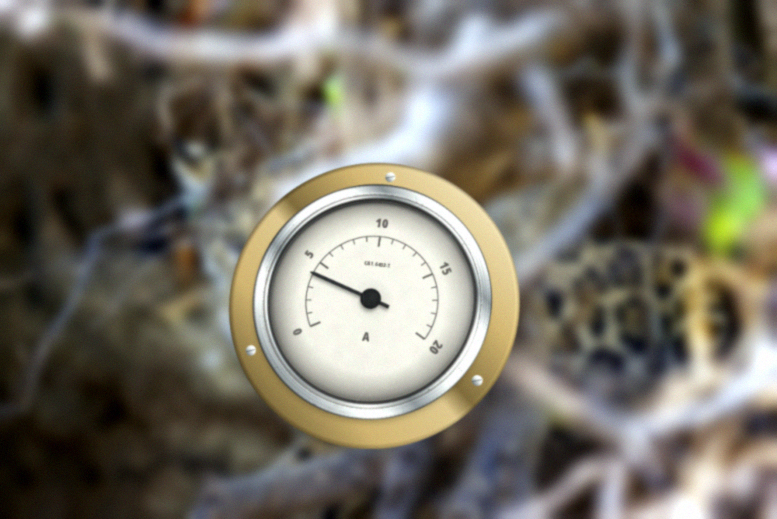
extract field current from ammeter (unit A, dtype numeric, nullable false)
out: 4 A
